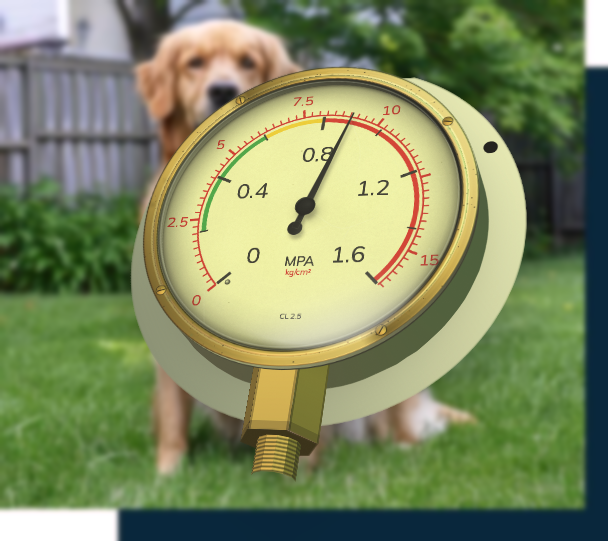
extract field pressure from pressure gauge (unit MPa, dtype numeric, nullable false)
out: 0.9 MPa
